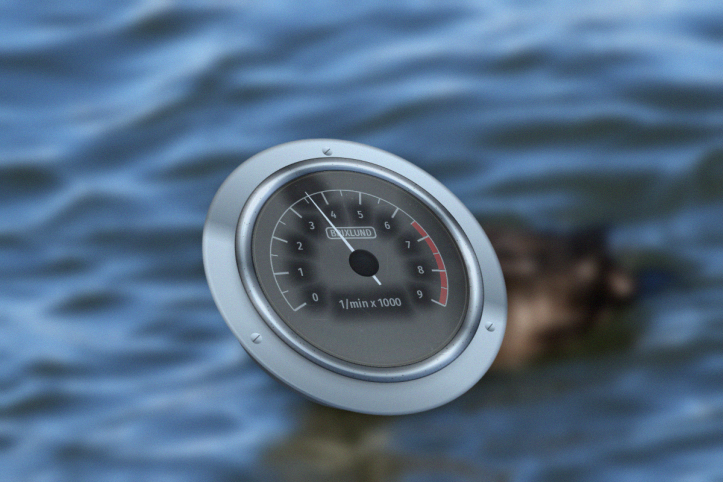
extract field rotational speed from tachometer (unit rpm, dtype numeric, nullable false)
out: 3500 rpm
